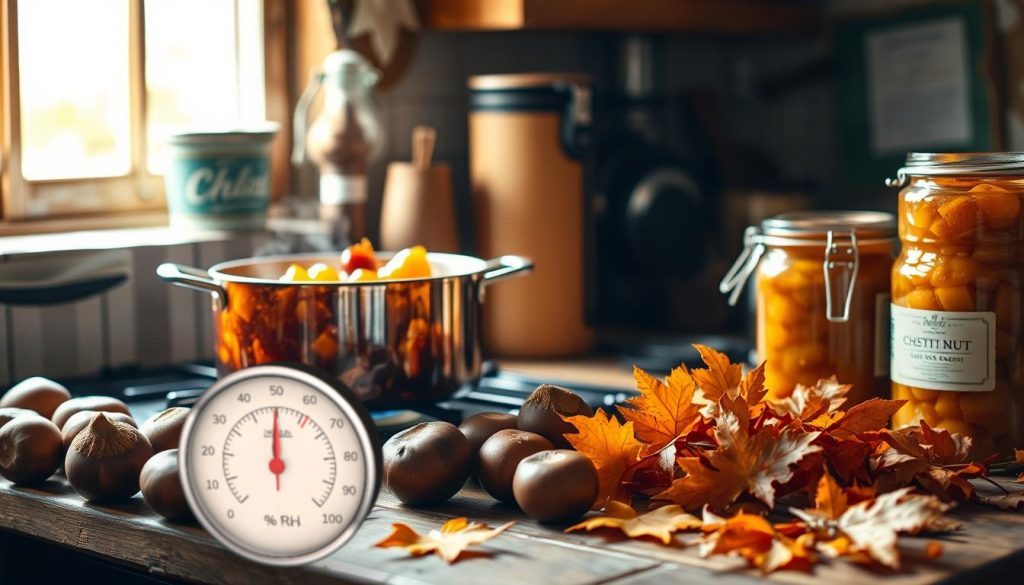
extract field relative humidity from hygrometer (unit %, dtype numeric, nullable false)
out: 50 %
